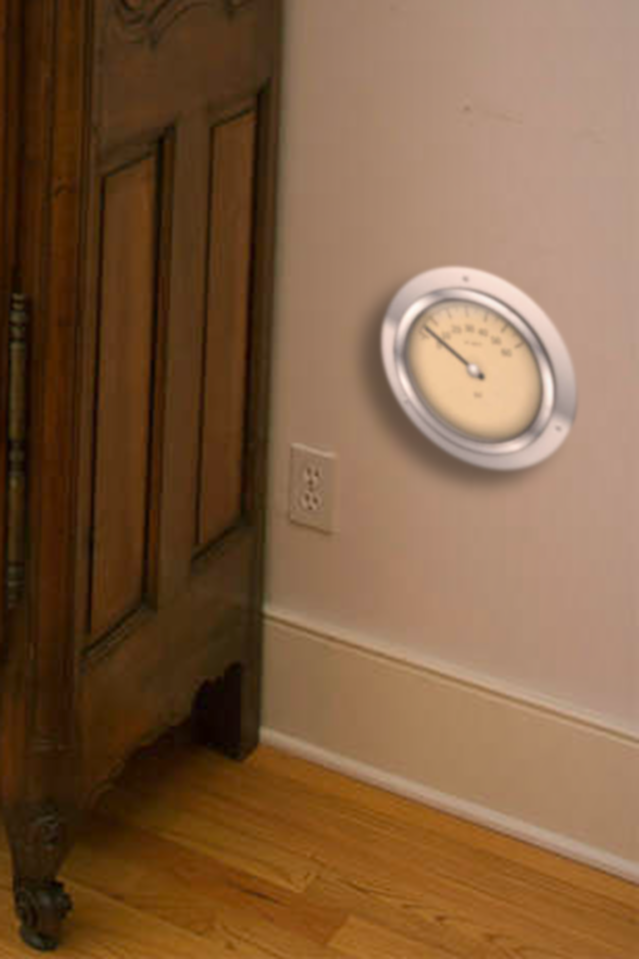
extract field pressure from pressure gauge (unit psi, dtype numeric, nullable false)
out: 5 psi
